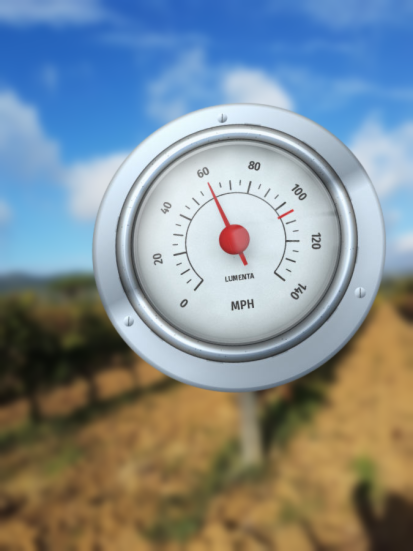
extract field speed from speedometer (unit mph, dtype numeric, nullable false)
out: 60 mph
